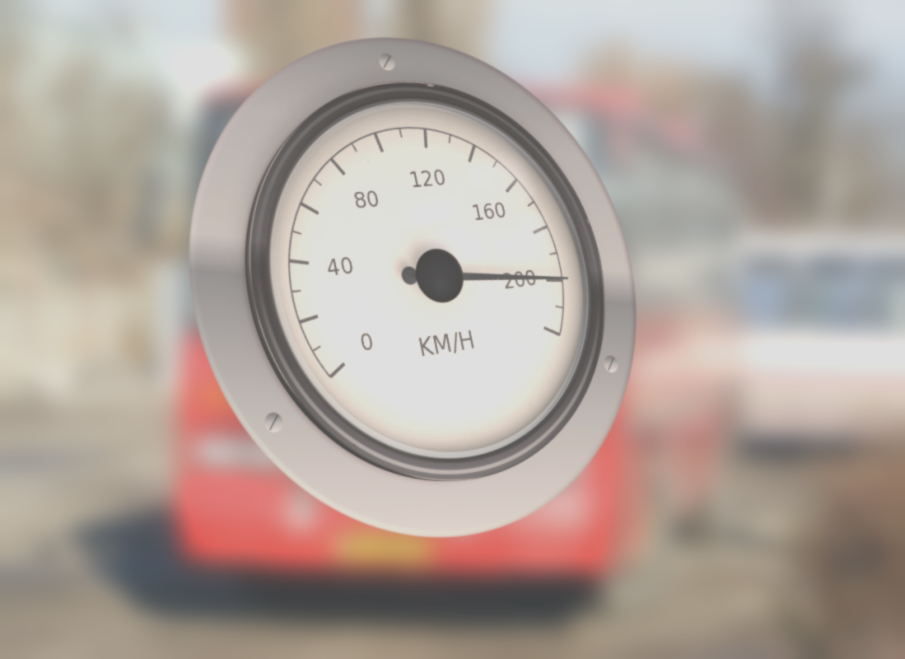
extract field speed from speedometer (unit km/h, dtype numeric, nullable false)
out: 200 km/h
